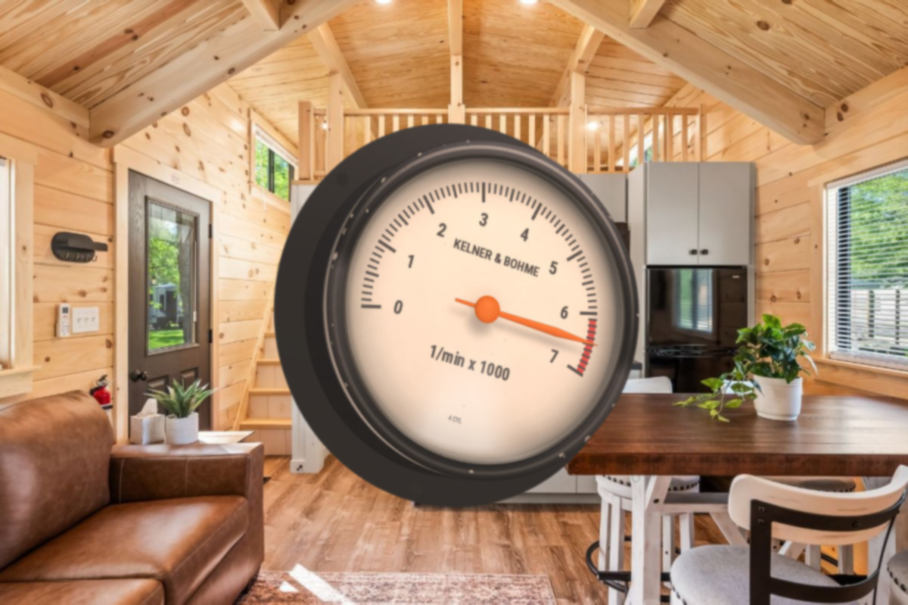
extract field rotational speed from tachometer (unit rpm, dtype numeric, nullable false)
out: 6500 rpm
